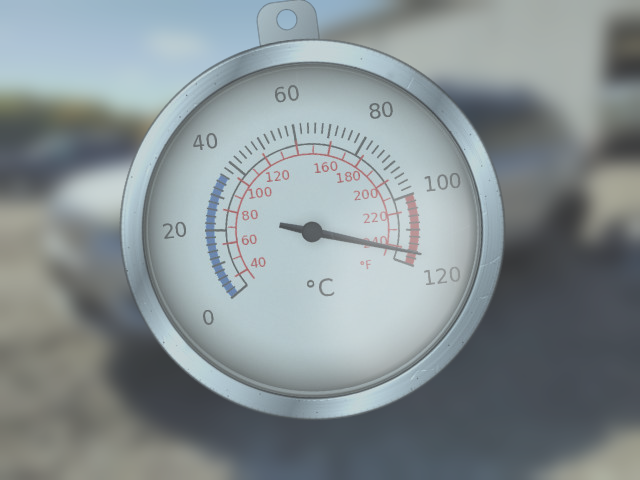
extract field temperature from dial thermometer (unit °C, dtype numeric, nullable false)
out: 116 °C
